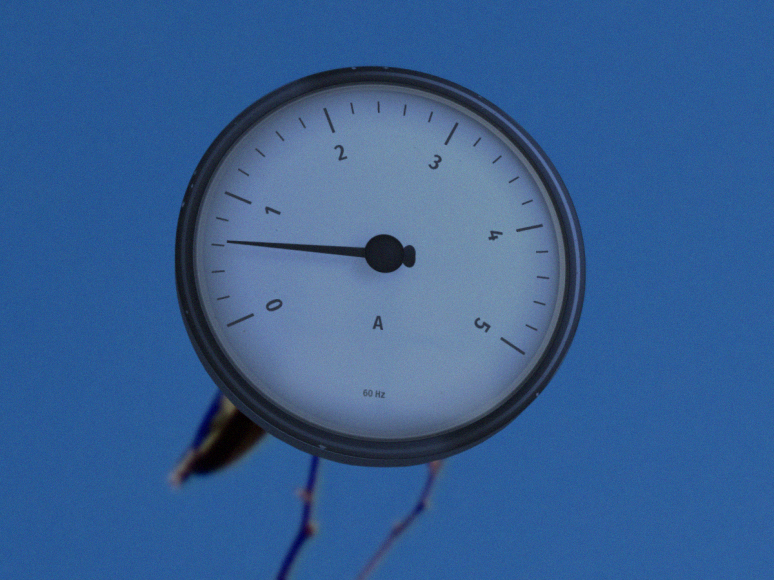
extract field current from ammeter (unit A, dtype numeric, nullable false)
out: 0.6 A
